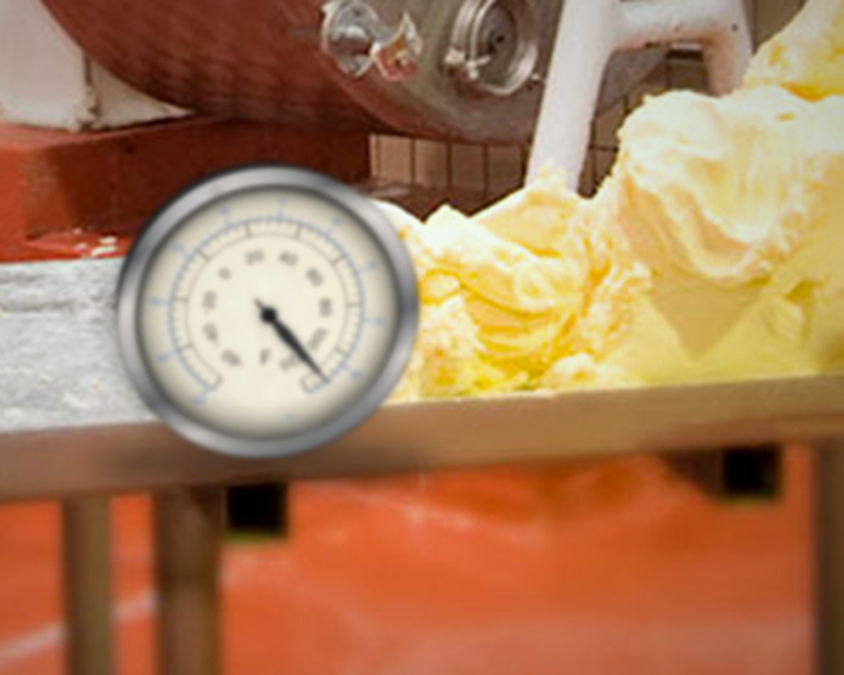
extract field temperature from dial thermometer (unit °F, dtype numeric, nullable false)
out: 112 °F
